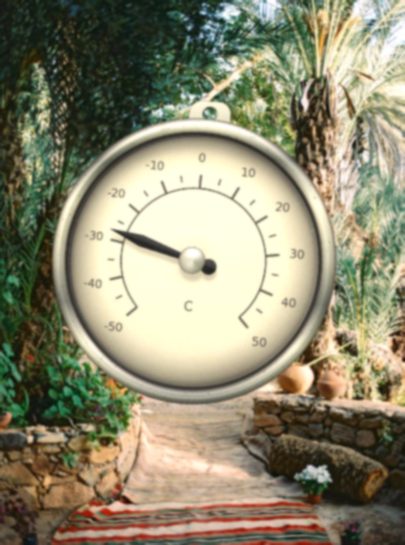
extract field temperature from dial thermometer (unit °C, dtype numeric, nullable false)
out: -27.5 °C
